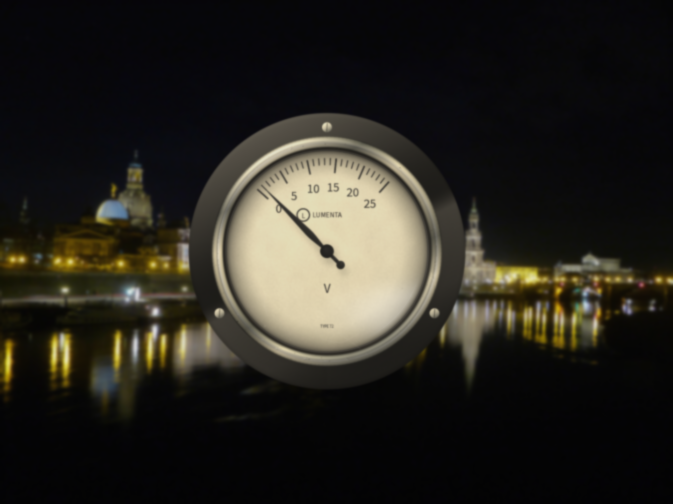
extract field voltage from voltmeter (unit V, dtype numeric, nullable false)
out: 1 V
